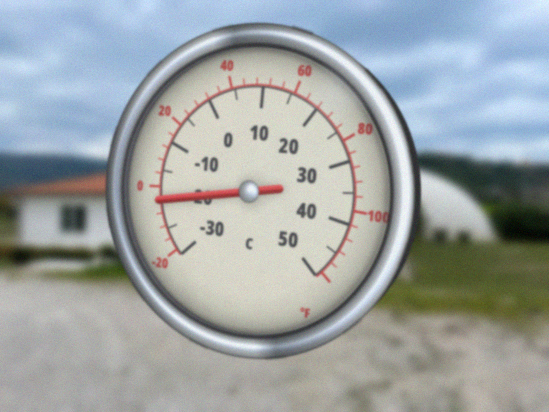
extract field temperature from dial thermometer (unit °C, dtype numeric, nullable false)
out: -20 °C
